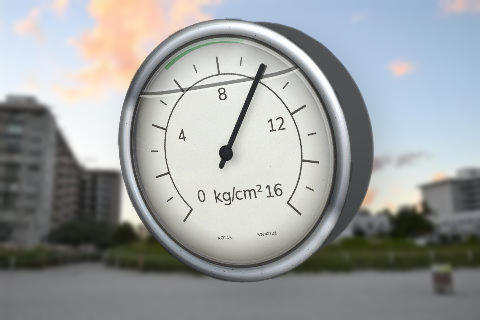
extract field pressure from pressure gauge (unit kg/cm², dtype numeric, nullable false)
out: 10 kg/cm²
